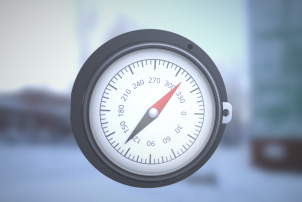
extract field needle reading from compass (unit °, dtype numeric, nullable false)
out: 310 °
